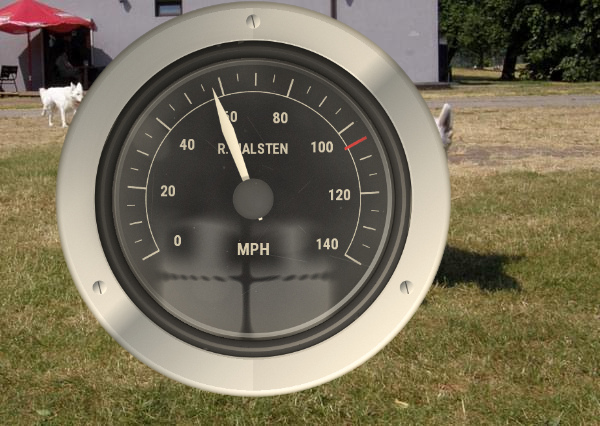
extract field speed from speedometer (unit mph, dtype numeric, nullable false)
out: 57.5 mph
